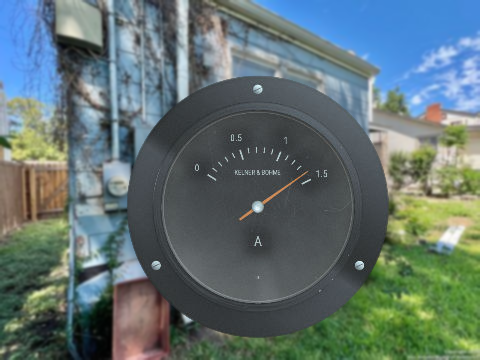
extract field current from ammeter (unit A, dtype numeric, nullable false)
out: 1.4 A
